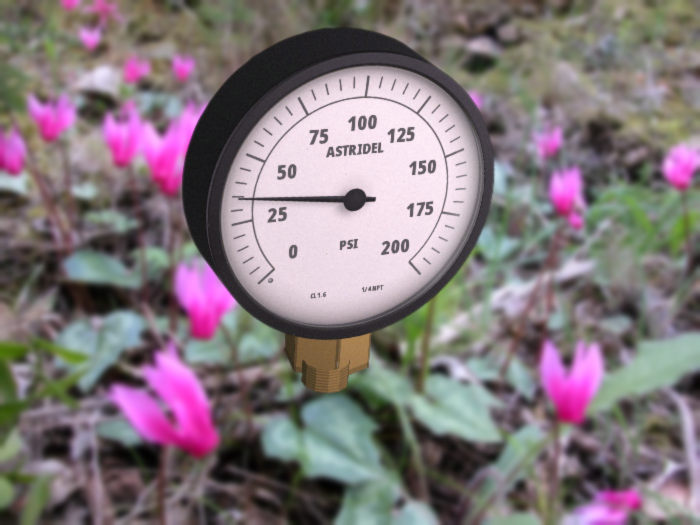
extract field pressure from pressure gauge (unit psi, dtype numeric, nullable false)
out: 35 psi
